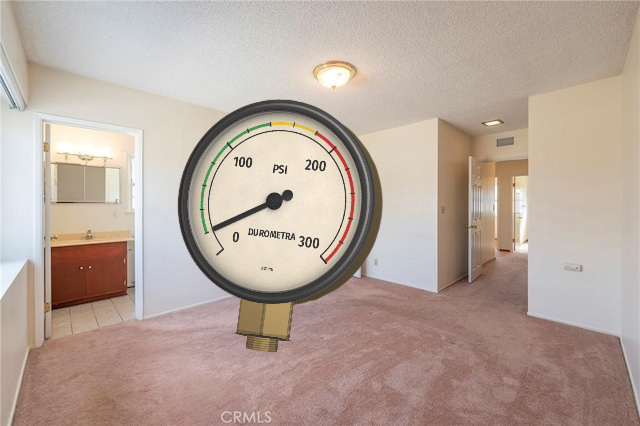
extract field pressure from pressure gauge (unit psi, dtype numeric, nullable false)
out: 20 psi
